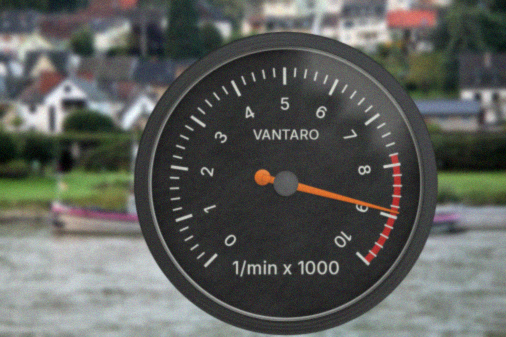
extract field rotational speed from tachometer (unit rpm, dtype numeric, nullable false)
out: 8900 rpm
